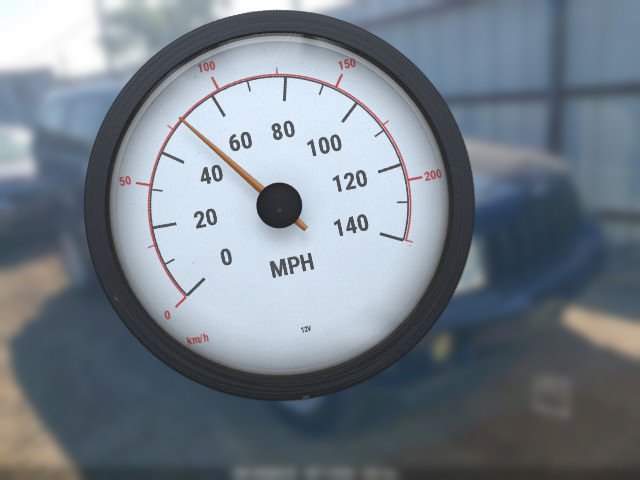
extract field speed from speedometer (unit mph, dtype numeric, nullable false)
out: 50 mph
